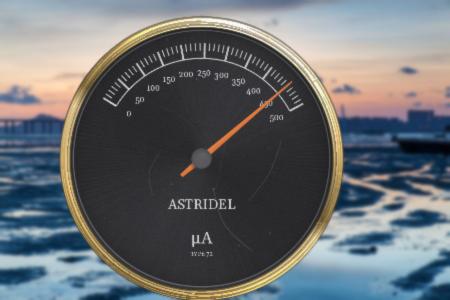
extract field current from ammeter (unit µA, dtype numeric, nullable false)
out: 450 µA
